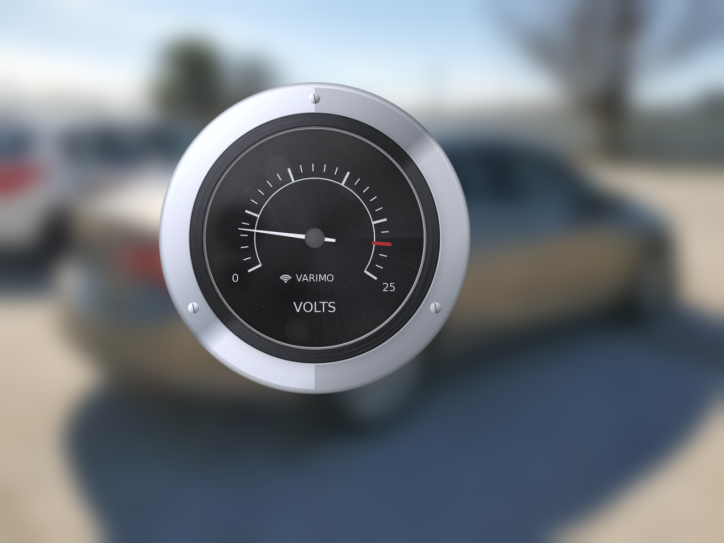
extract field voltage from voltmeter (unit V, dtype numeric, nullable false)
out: 3.5 V
